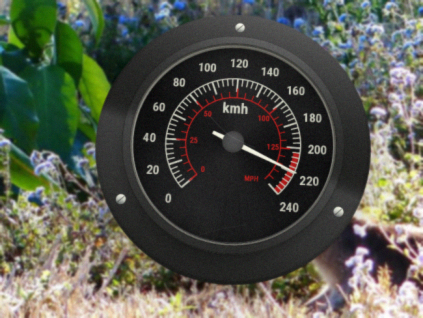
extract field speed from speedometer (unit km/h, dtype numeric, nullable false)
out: 220 km/h
